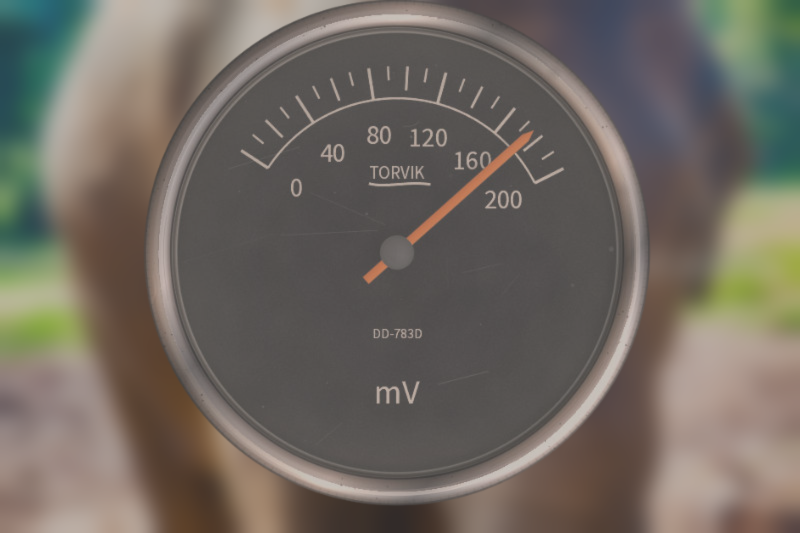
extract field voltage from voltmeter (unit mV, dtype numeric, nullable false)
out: 175 mV
